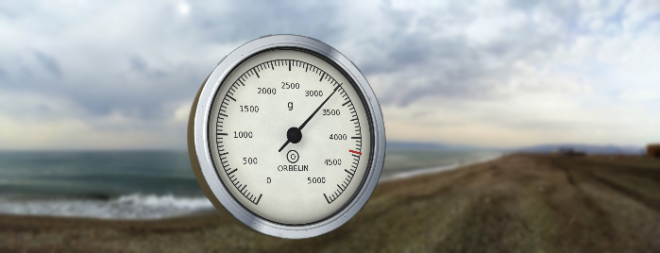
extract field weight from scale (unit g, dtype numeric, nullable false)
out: 3250 g
